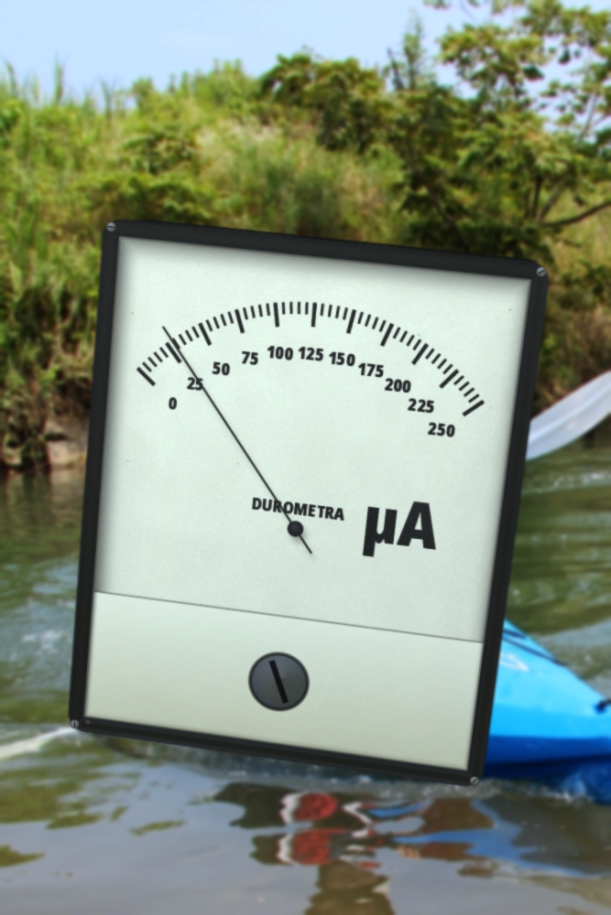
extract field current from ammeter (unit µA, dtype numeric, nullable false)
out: 30 µA
